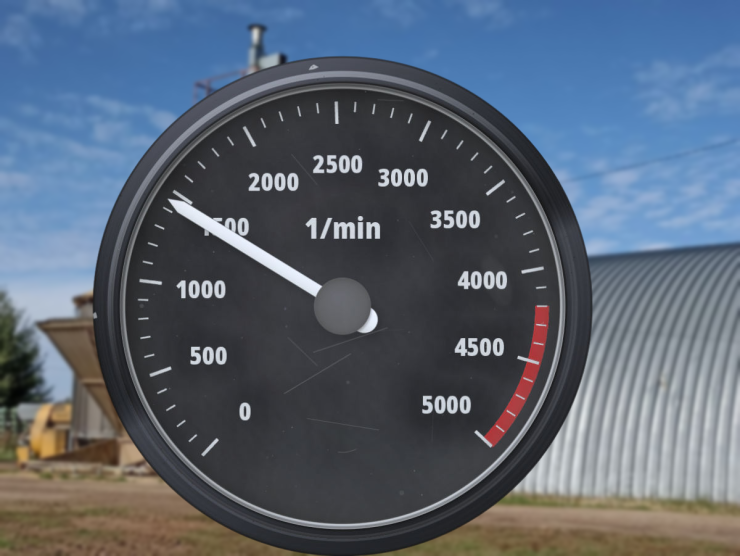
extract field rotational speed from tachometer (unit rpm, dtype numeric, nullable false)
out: 1450 rpm
